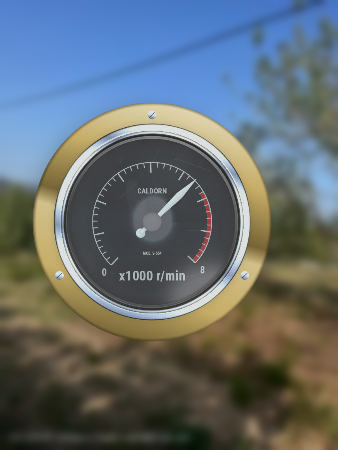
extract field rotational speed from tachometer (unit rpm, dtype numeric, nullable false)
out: 5400 rpm
